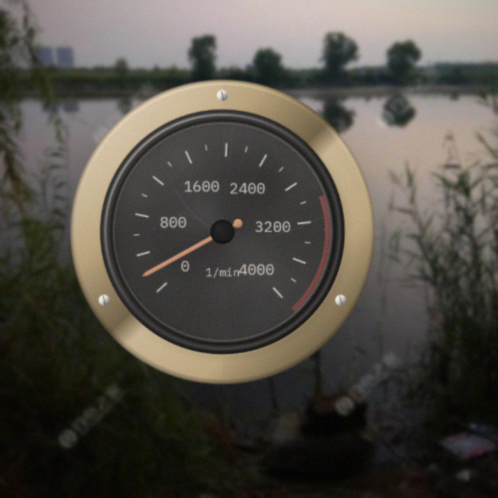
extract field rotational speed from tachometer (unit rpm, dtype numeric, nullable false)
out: 200 rpm
